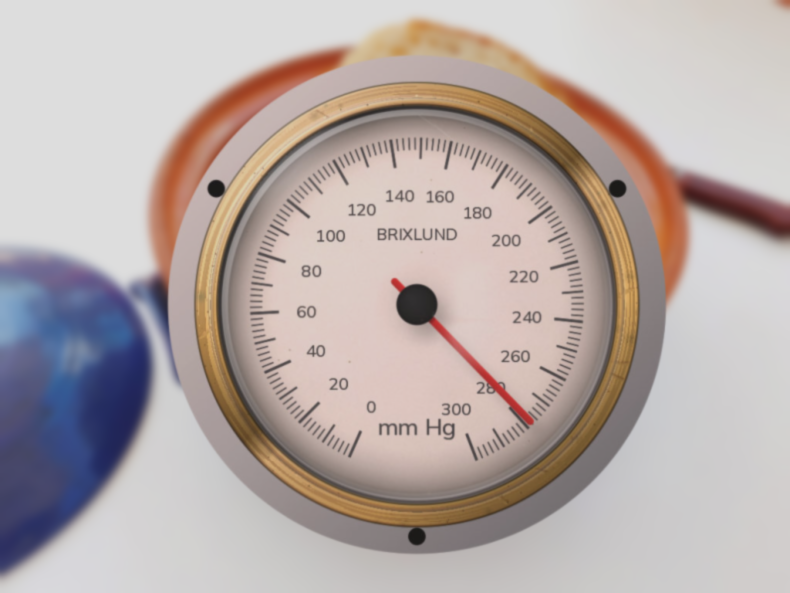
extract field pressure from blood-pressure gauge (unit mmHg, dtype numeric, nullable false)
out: 278 mmHg
